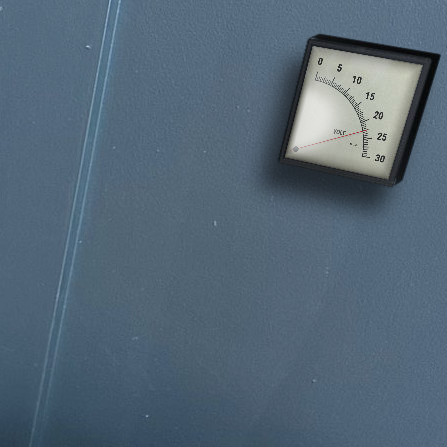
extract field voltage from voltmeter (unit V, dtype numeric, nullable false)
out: 22.5 V
